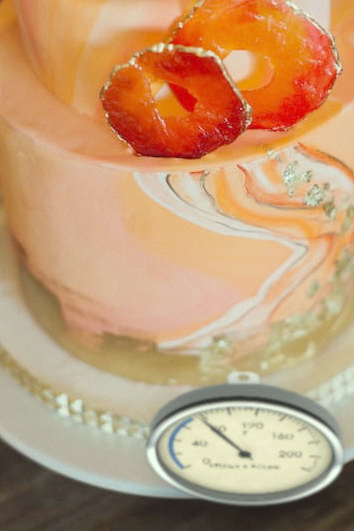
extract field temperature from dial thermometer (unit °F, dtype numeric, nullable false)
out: 80 °F
